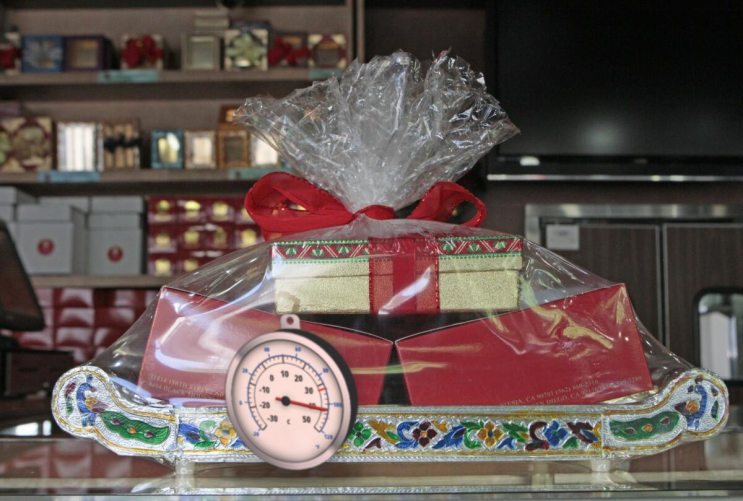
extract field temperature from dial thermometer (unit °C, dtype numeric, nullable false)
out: 40 °C
